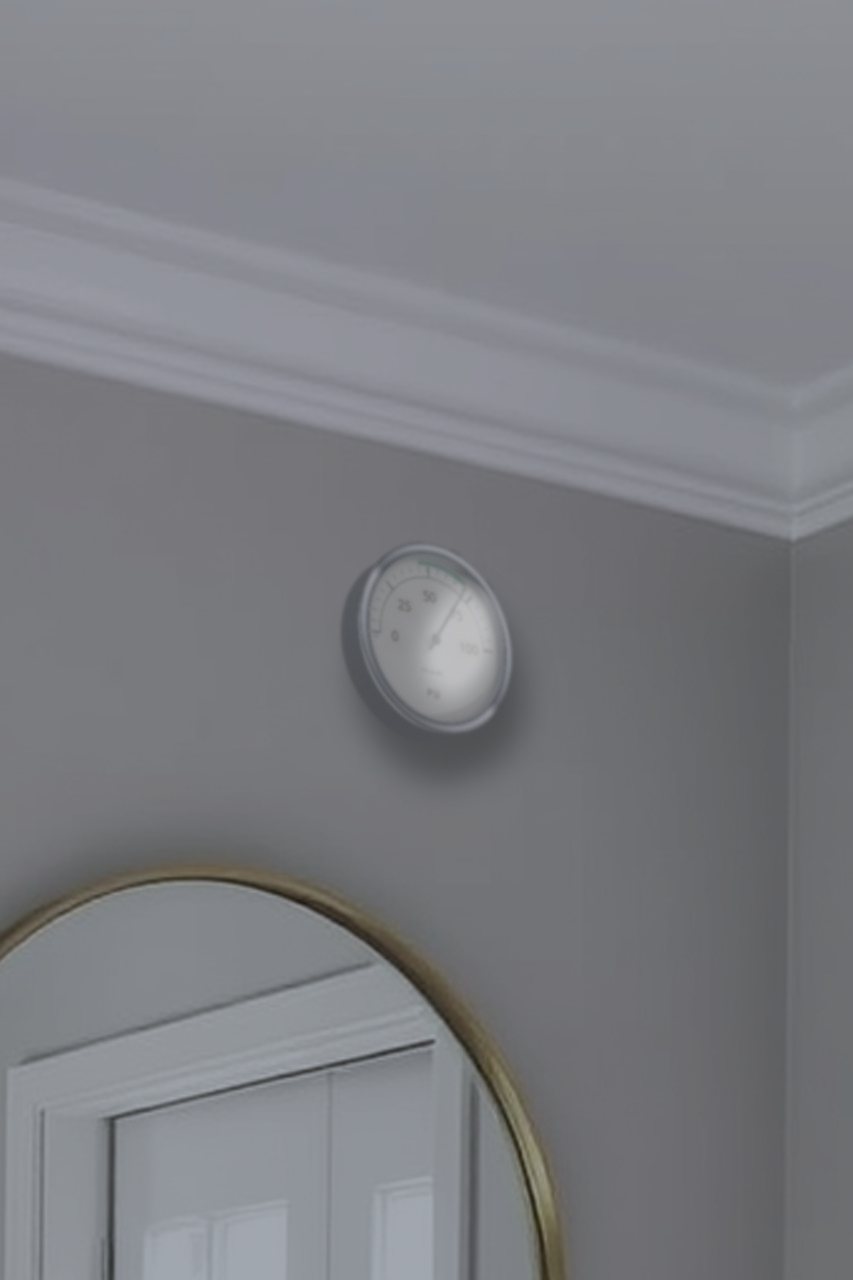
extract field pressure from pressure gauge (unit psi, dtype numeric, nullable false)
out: 70 psi
